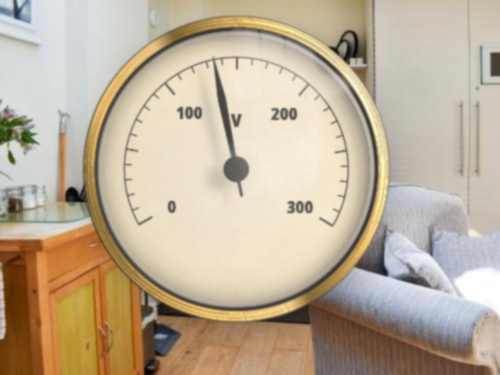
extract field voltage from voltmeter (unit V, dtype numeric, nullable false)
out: 135 V
